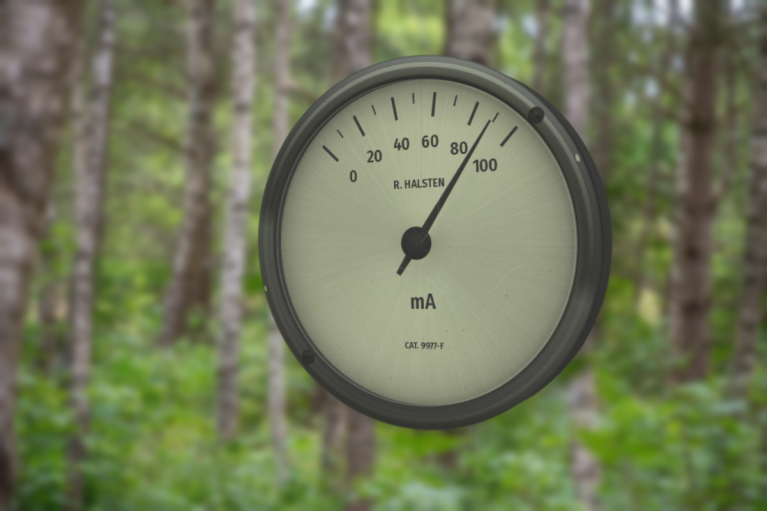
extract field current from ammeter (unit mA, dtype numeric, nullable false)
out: 90 mA
